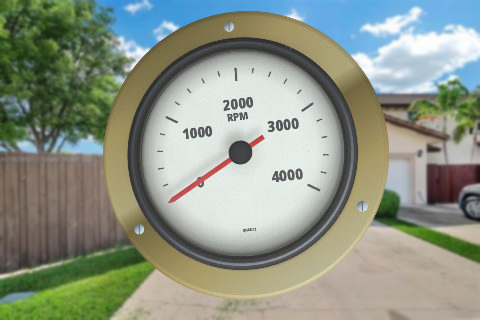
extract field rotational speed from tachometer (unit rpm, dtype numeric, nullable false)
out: 0 rpm
